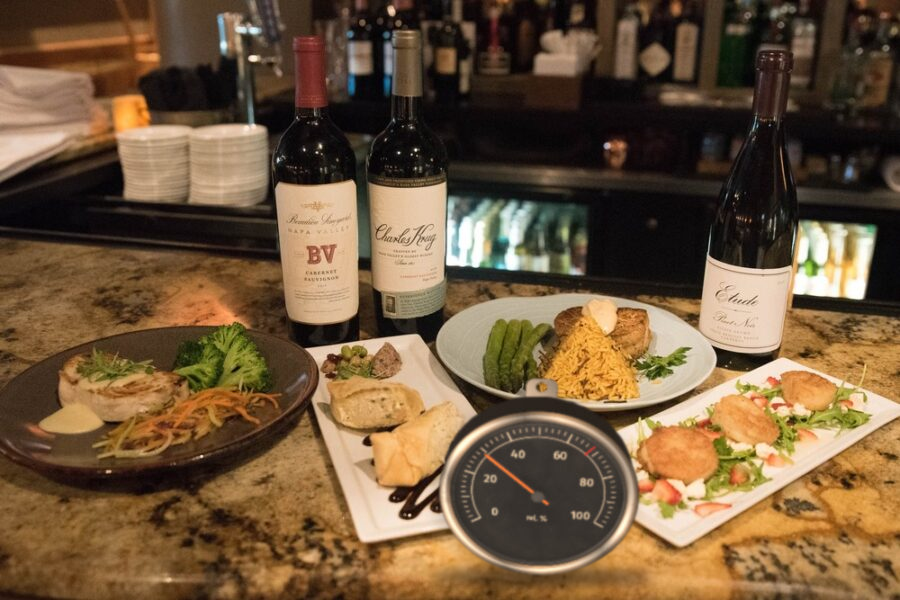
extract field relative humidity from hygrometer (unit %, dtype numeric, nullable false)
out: 30 %
